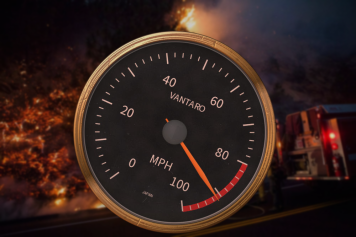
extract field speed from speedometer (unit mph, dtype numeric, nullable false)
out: 91 mph
